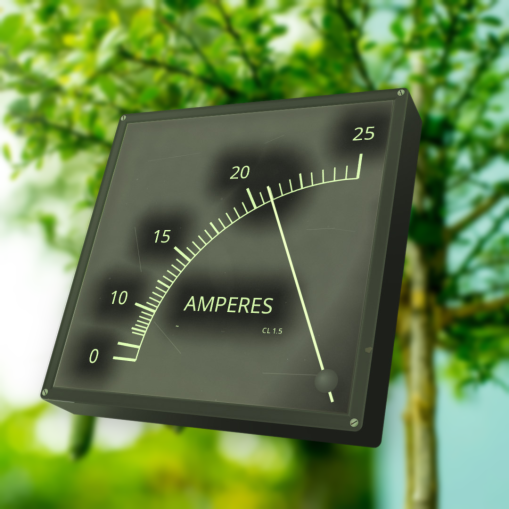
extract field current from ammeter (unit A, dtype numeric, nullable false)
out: 21 A
